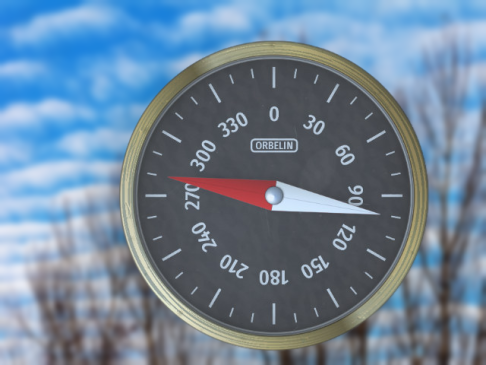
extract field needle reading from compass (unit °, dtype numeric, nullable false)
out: 280 °
